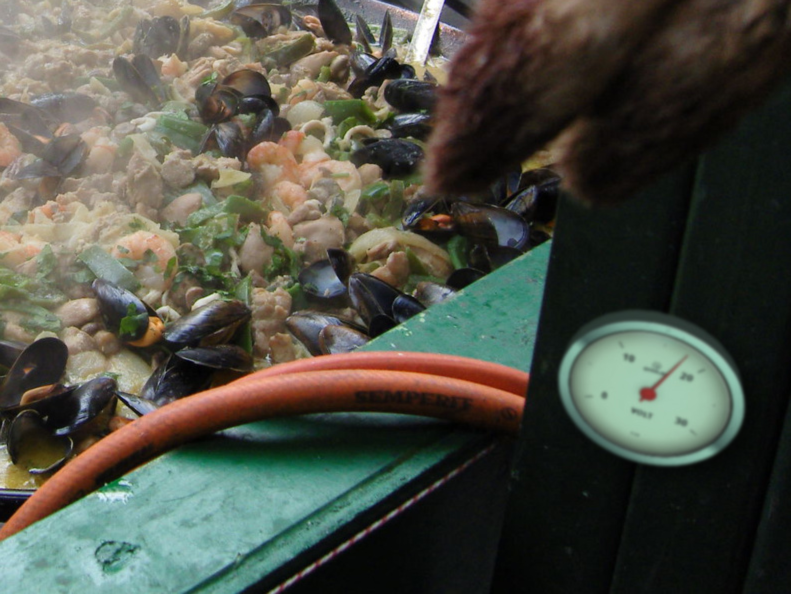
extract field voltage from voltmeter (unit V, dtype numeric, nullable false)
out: 17.5 V
